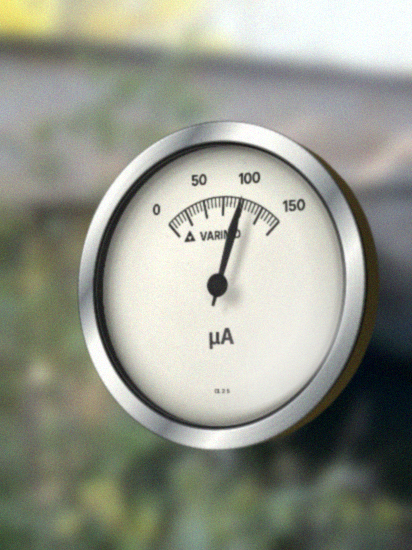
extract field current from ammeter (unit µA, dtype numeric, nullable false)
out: 100 µA
